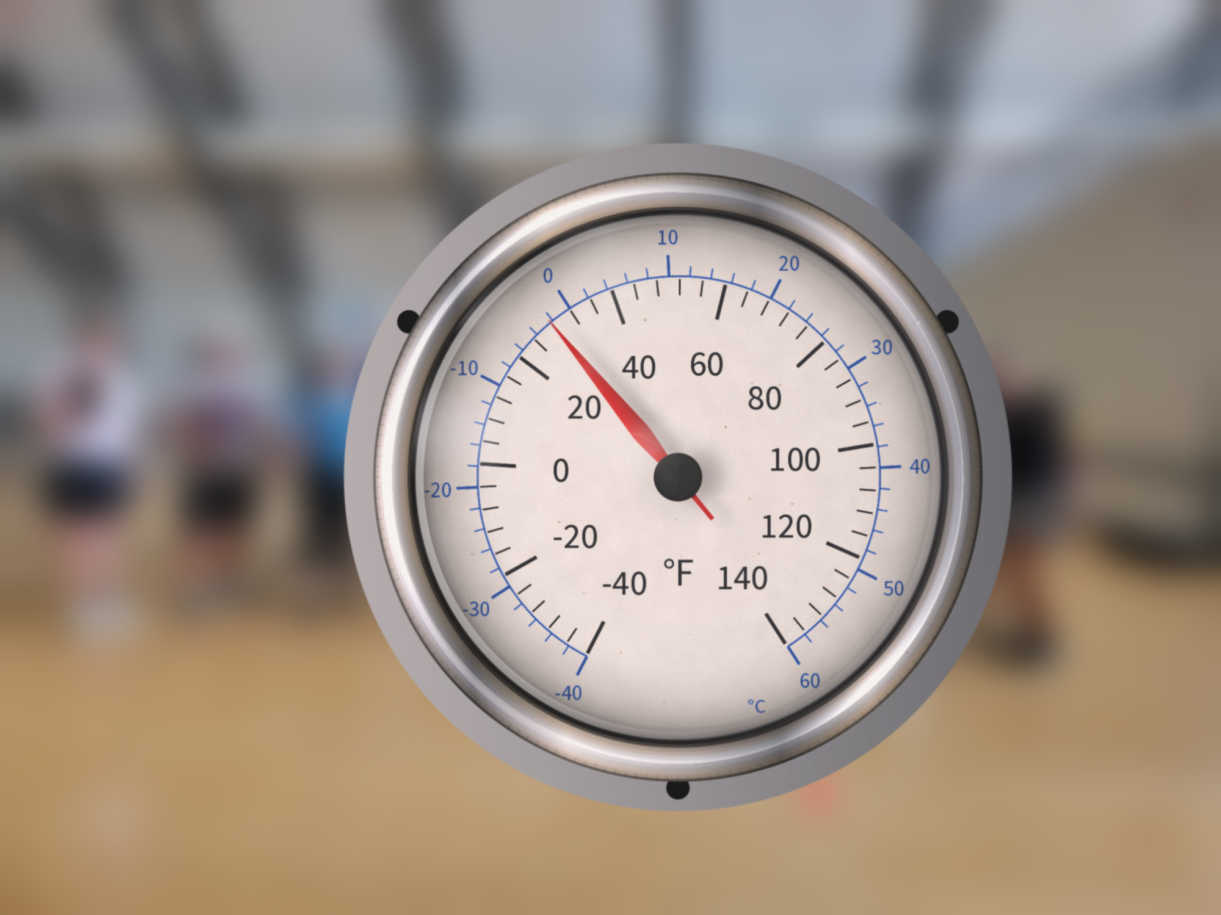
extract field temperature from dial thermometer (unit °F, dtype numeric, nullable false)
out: 28 °F
